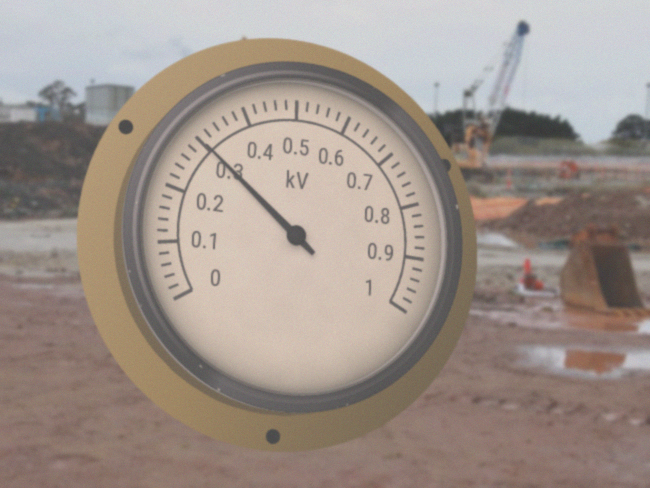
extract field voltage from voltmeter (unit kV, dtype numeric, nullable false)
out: 0.3 kV
